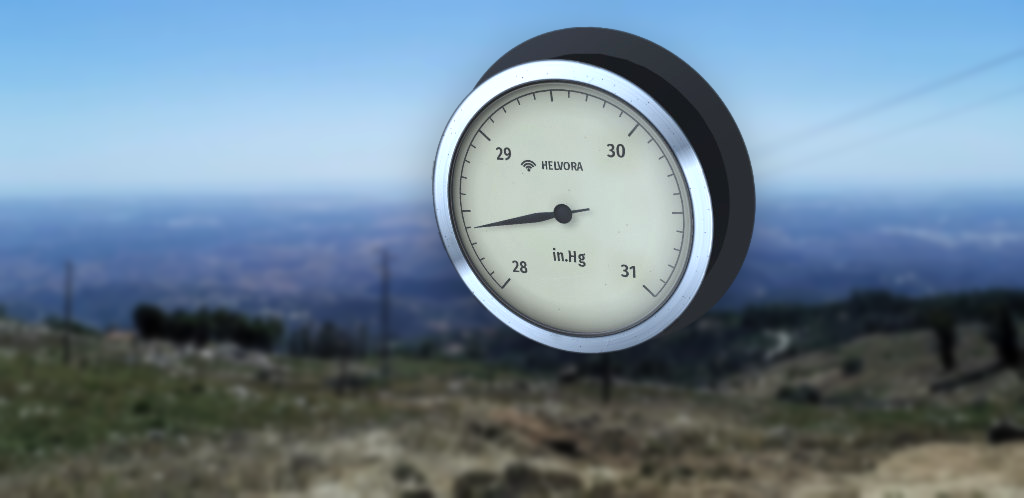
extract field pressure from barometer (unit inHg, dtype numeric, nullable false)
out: 28.4 inHg
